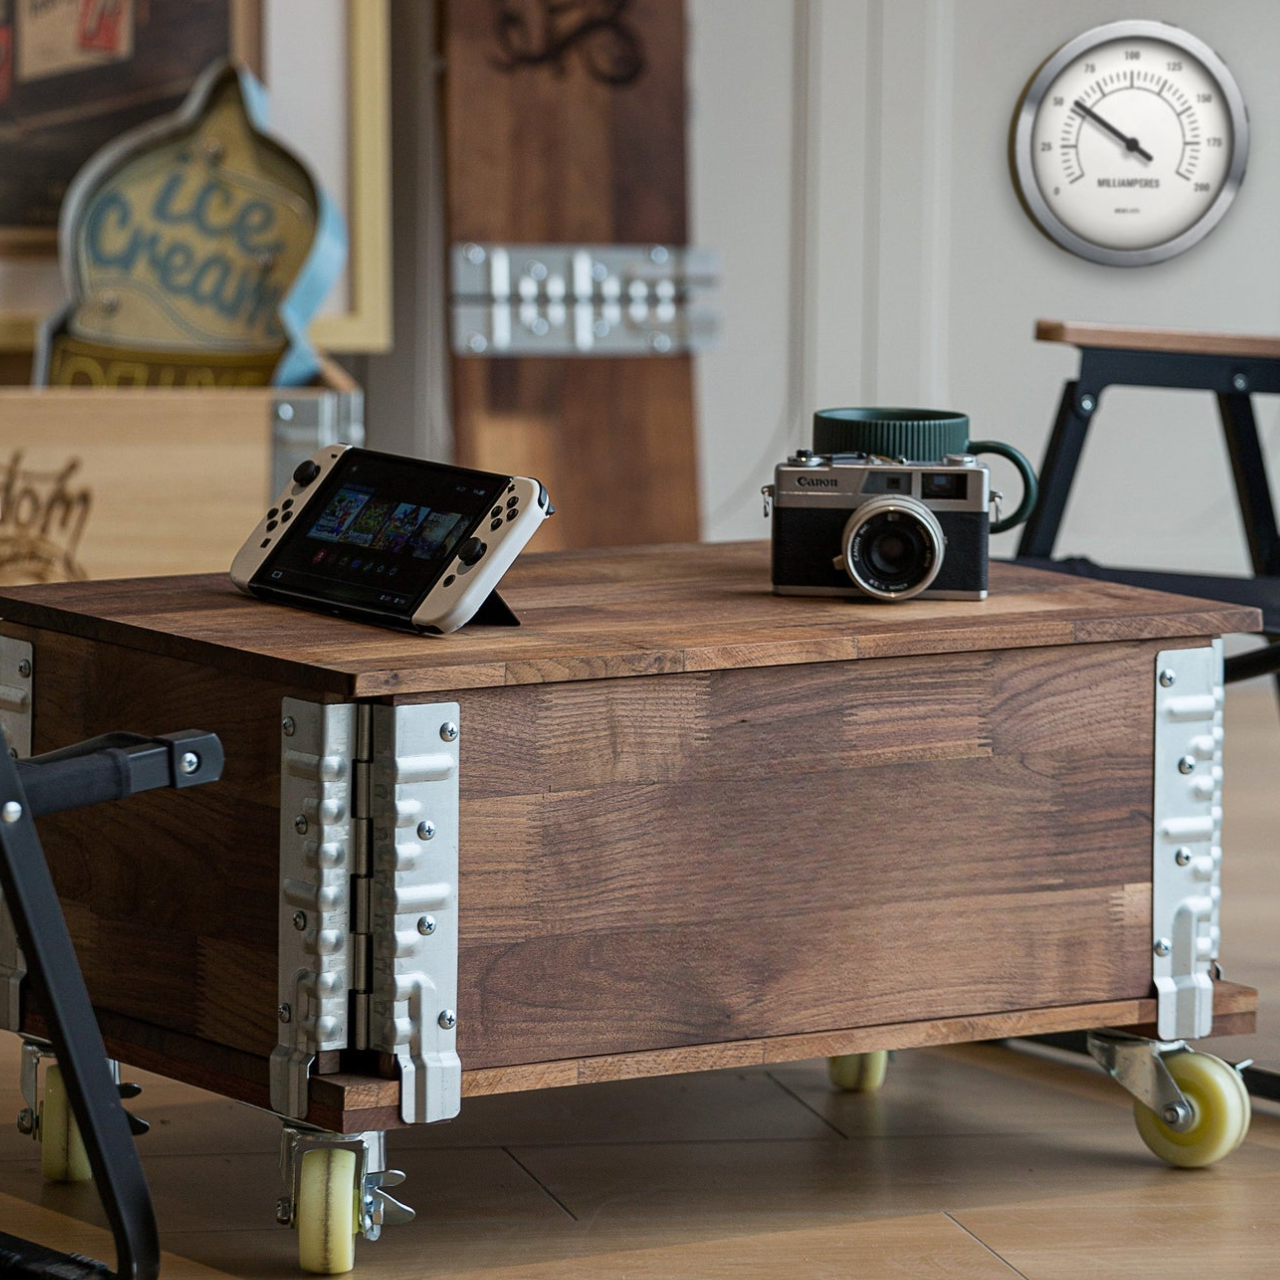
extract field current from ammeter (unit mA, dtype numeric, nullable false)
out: 55 mA
